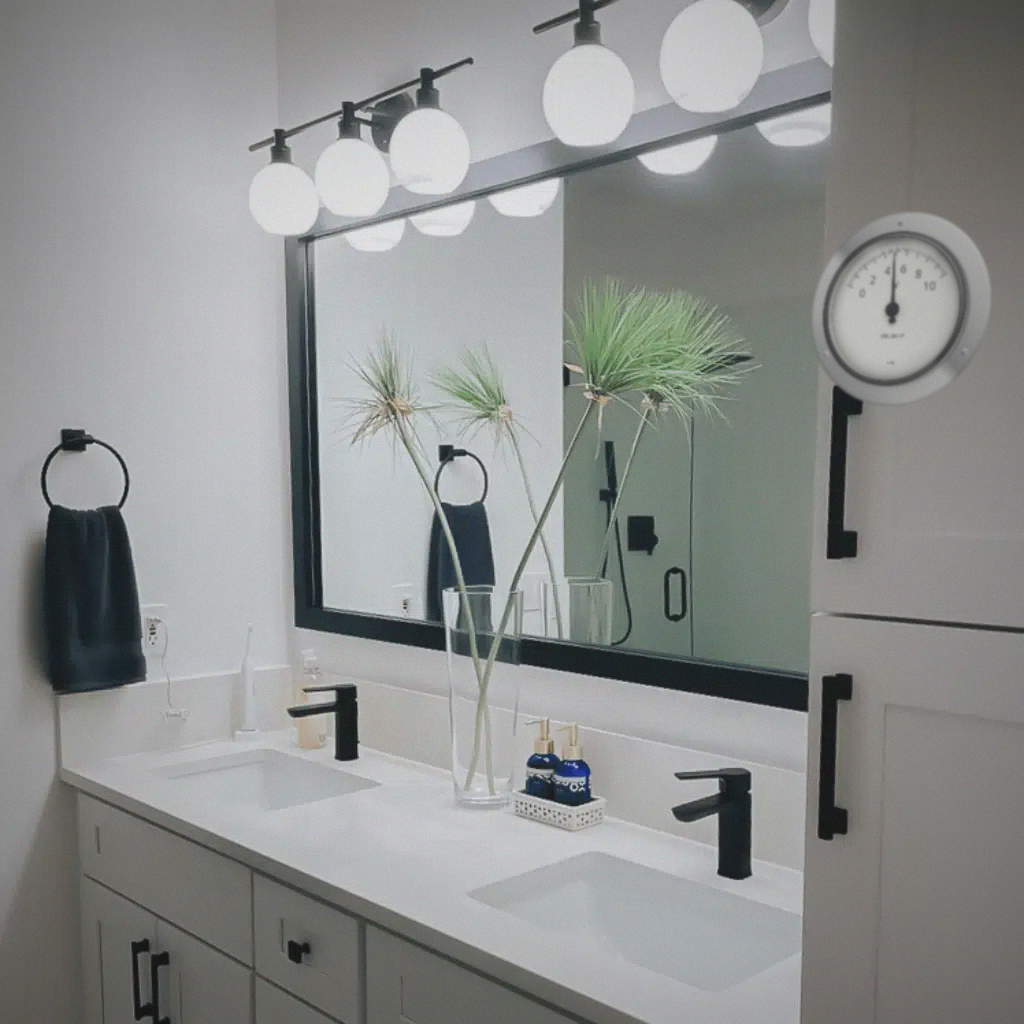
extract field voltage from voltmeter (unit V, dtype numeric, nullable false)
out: 5 V
